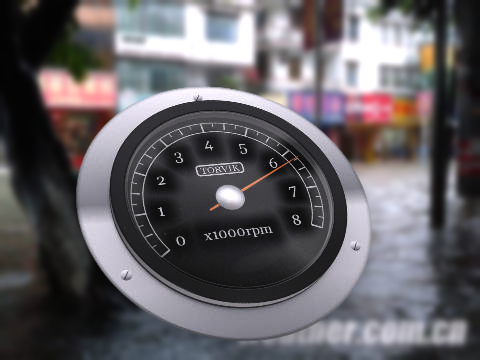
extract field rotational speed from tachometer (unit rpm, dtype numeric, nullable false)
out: 6250 rpm
